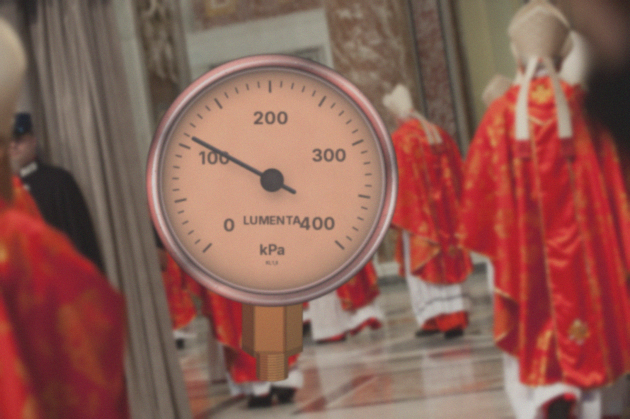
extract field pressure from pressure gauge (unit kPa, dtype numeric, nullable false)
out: 110 kPa
